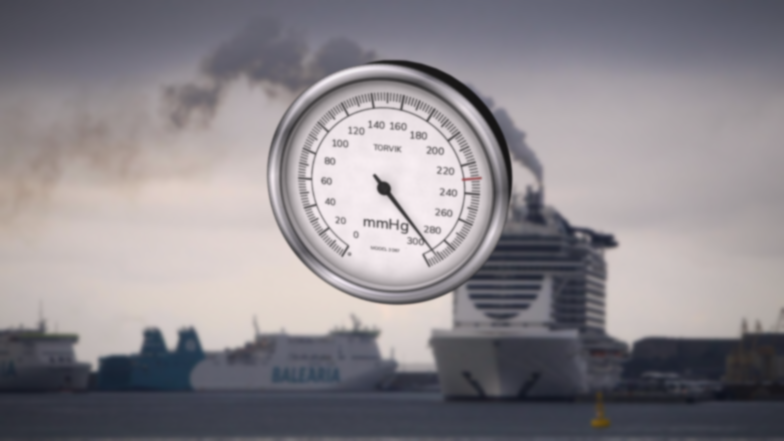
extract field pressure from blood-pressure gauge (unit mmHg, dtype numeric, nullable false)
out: 290 mmHg
